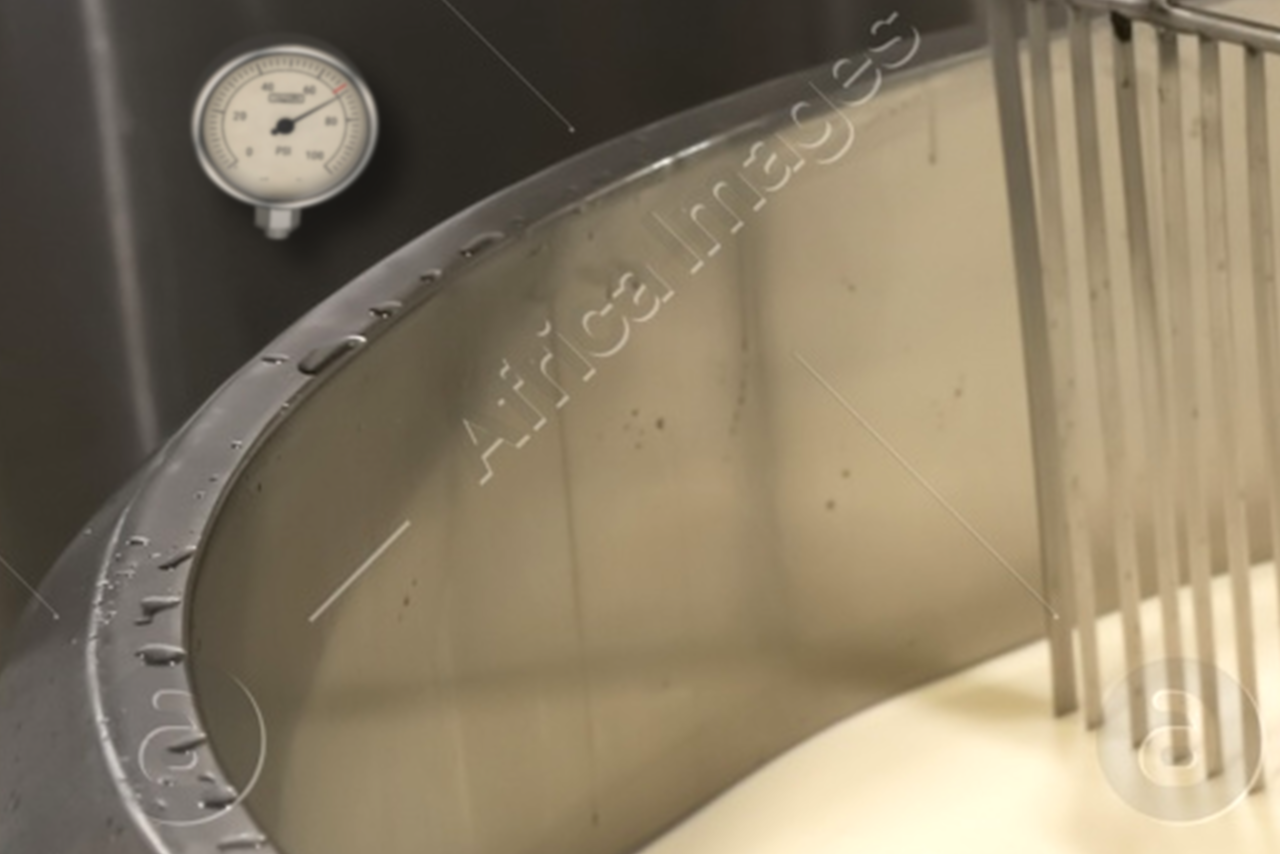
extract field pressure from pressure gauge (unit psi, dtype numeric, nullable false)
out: 70 psi
